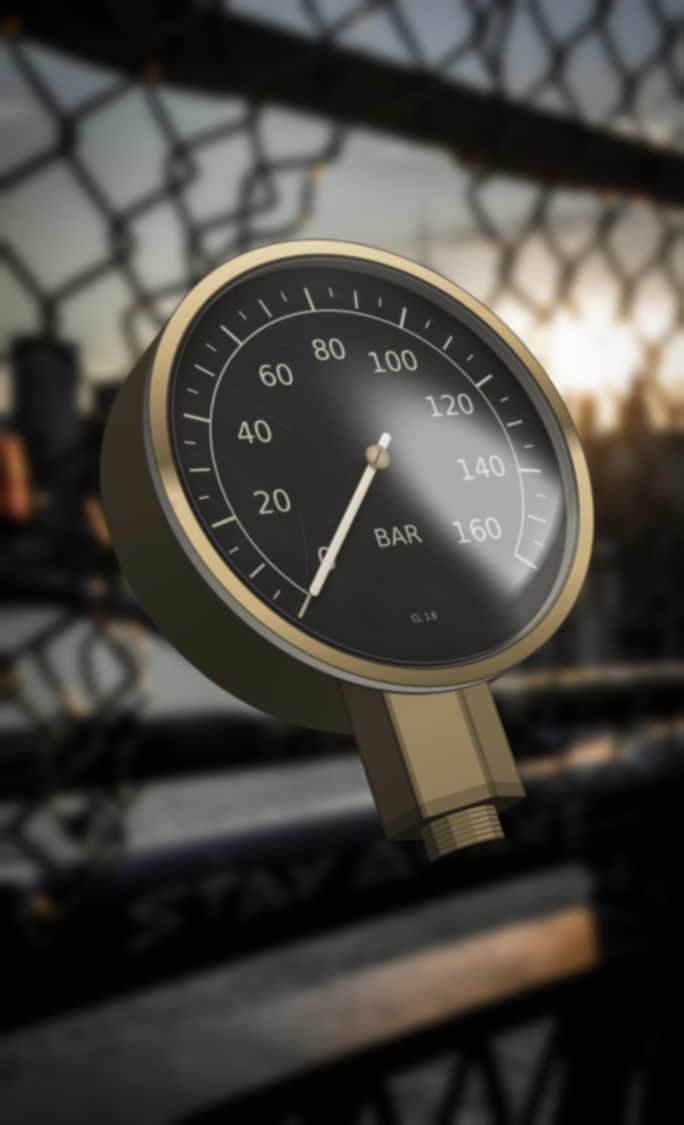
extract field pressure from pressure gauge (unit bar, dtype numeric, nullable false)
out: 0 bar
